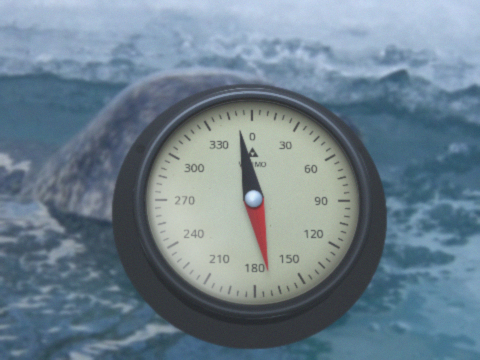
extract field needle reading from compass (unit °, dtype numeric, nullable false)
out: 170 °
